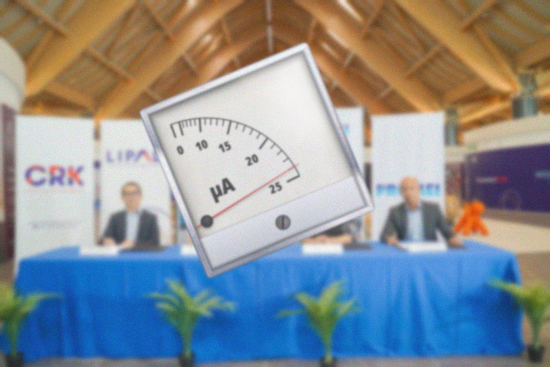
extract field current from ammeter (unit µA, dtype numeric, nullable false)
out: 24 µA
